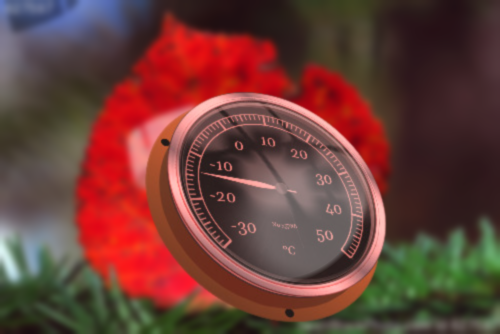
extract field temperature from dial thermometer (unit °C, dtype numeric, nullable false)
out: -15 °C
